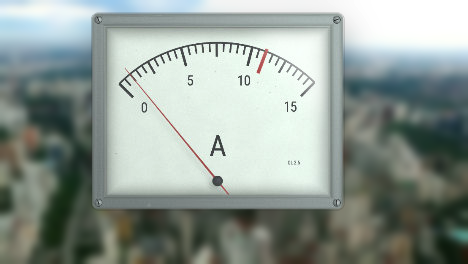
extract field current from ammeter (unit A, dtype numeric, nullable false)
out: 1 A
